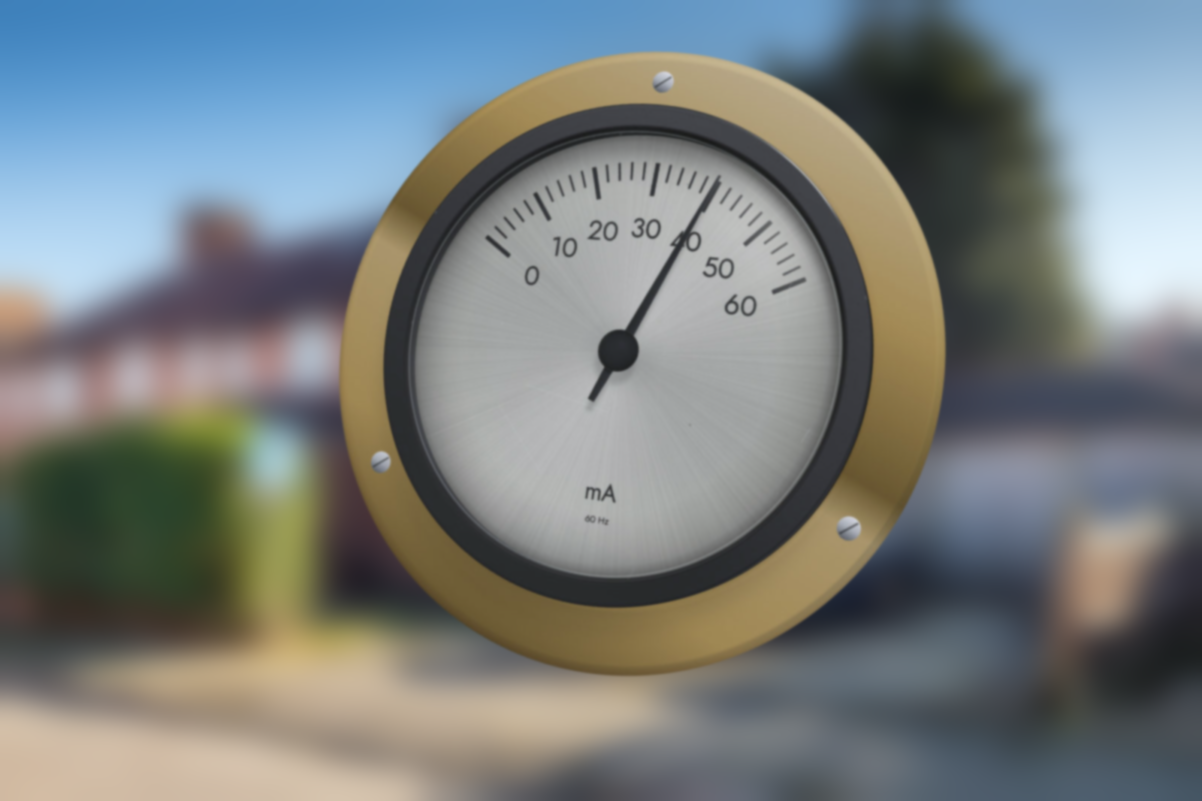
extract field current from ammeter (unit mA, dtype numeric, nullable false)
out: 40 mA
